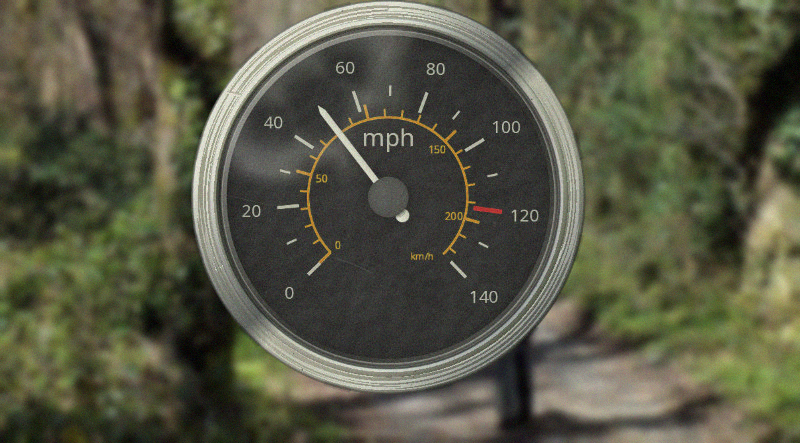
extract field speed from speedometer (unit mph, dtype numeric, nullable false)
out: 50 mph
